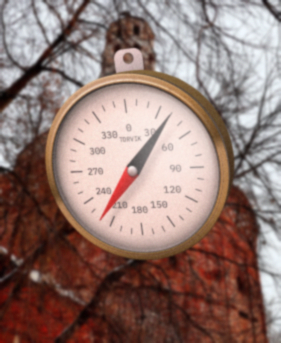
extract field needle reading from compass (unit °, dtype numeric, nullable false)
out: 220 °
